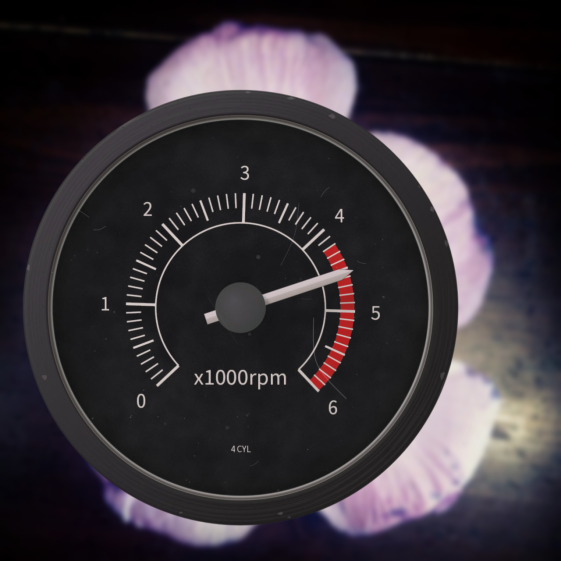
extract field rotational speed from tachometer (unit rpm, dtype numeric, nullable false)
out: 4550 rpm
